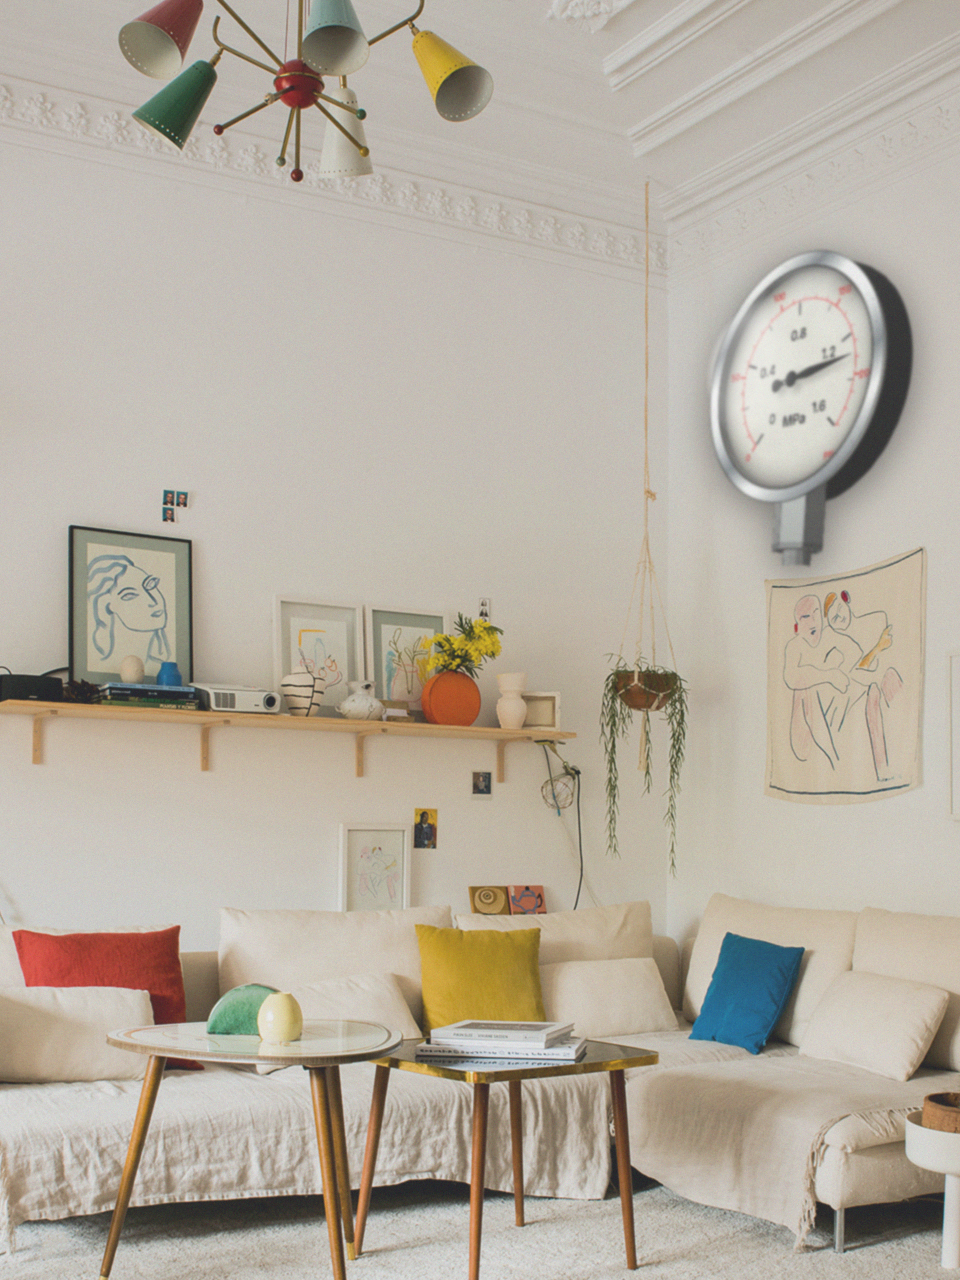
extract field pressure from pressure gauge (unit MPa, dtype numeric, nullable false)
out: 1.3 MPa
